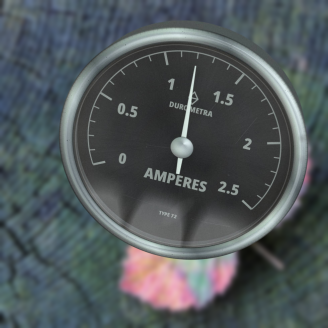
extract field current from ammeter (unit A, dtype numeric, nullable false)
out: 1.2 A
